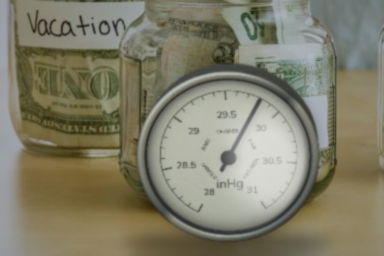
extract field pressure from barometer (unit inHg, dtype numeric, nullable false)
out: 29.8 inHg
